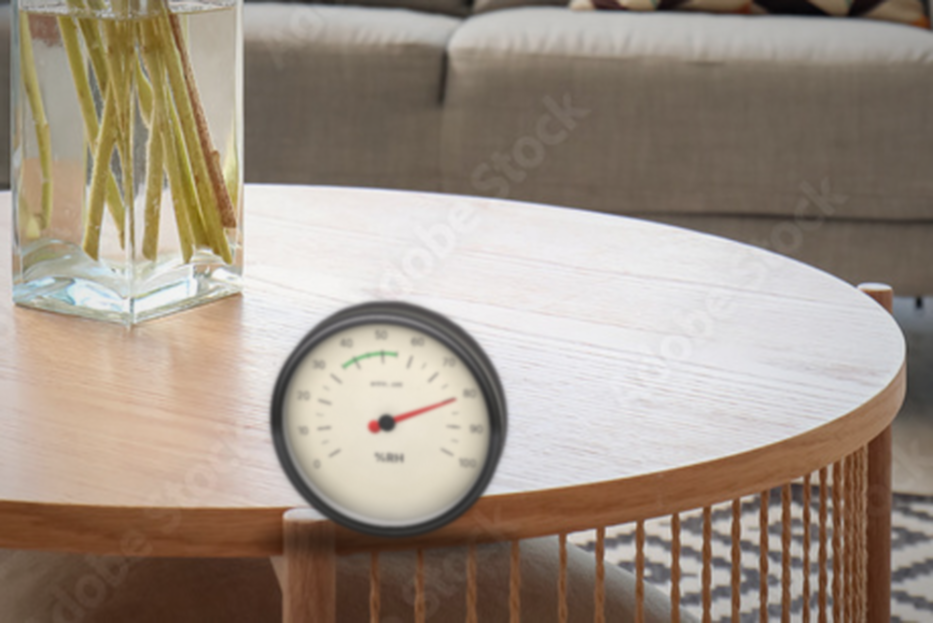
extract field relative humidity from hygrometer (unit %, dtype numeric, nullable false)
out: 80 %
